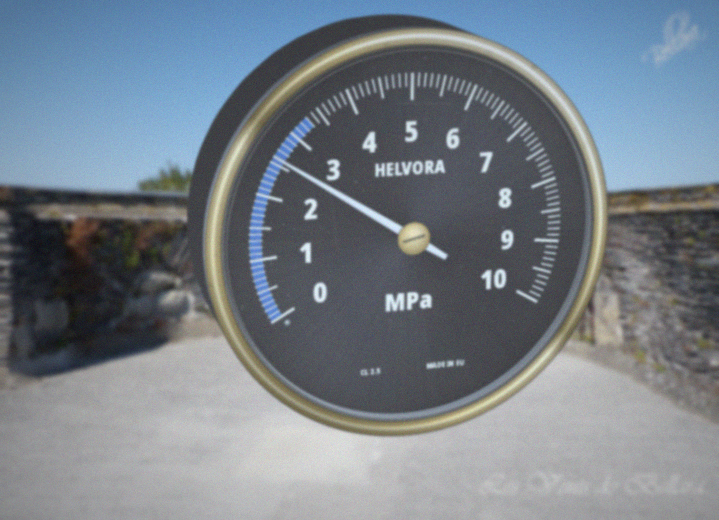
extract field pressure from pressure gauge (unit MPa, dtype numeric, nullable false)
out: 2.6 MPa
